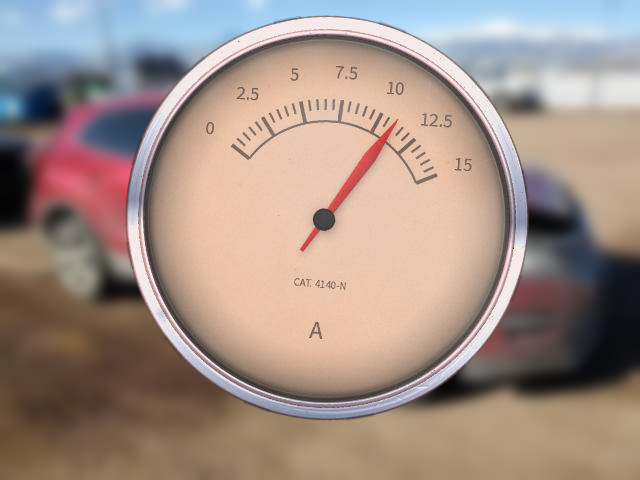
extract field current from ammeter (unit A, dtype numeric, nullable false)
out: 11 A
